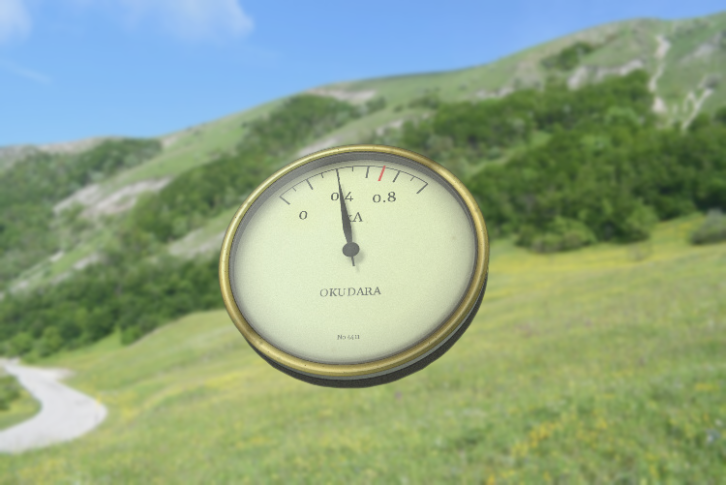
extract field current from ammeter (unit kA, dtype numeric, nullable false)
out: 0.4 kA
